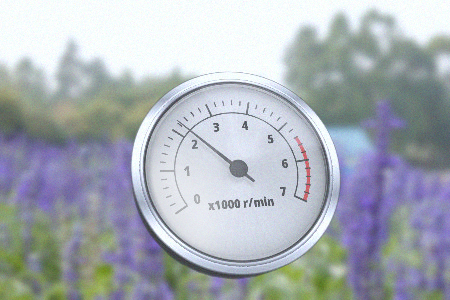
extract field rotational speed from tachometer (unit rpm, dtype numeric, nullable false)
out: 2200 rpm
